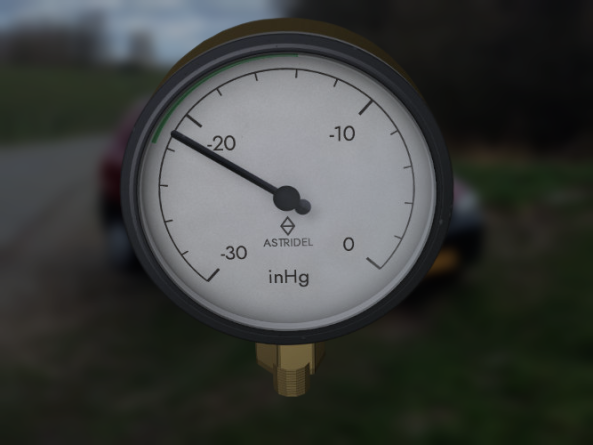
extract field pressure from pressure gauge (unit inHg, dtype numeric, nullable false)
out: -21 inHg
